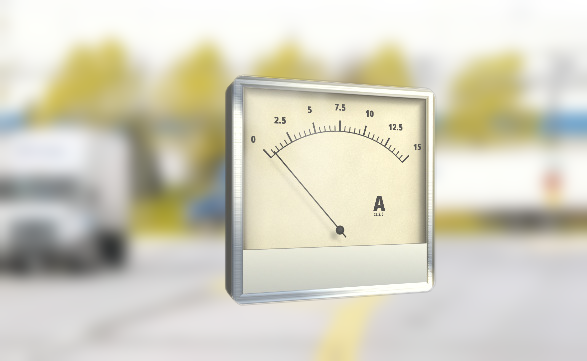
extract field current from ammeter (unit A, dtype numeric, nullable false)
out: 0.5 A
